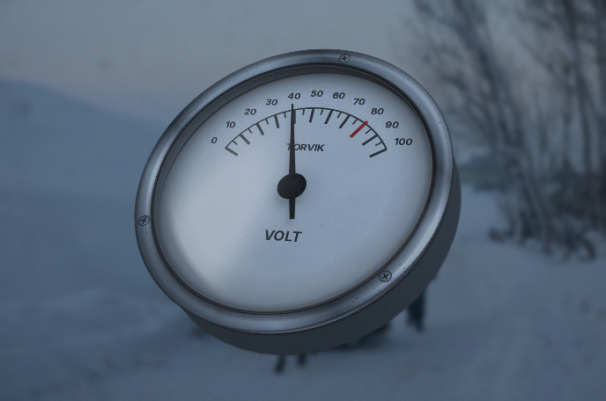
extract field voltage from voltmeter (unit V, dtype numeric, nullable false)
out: 40 V
